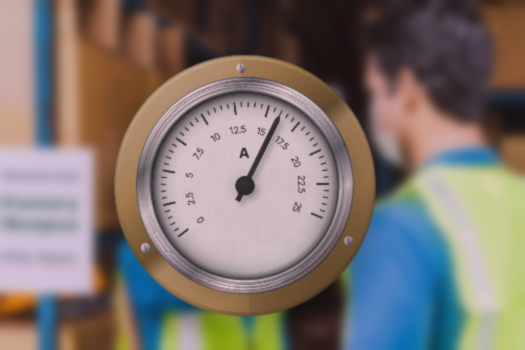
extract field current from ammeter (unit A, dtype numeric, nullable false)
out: 16 A
